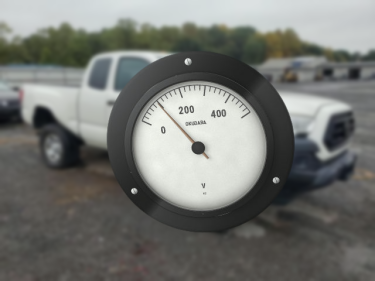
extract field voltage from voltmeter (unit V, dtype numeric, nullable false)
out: 100 V
